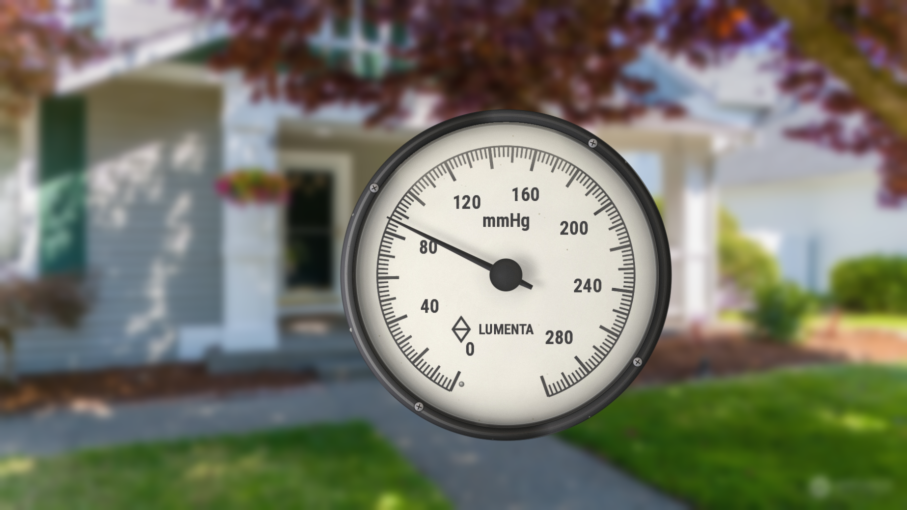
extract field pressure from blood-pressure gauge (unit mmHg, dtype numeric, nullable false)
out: 86 mmHg
